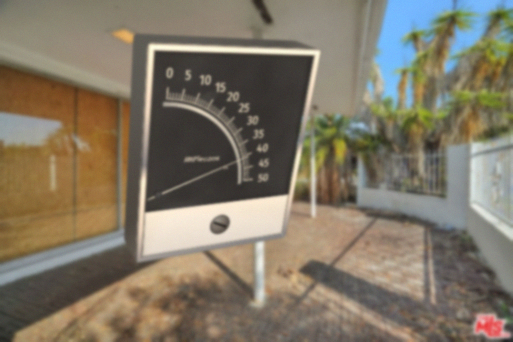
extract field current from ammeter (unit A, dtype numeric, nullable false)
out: 40 A
